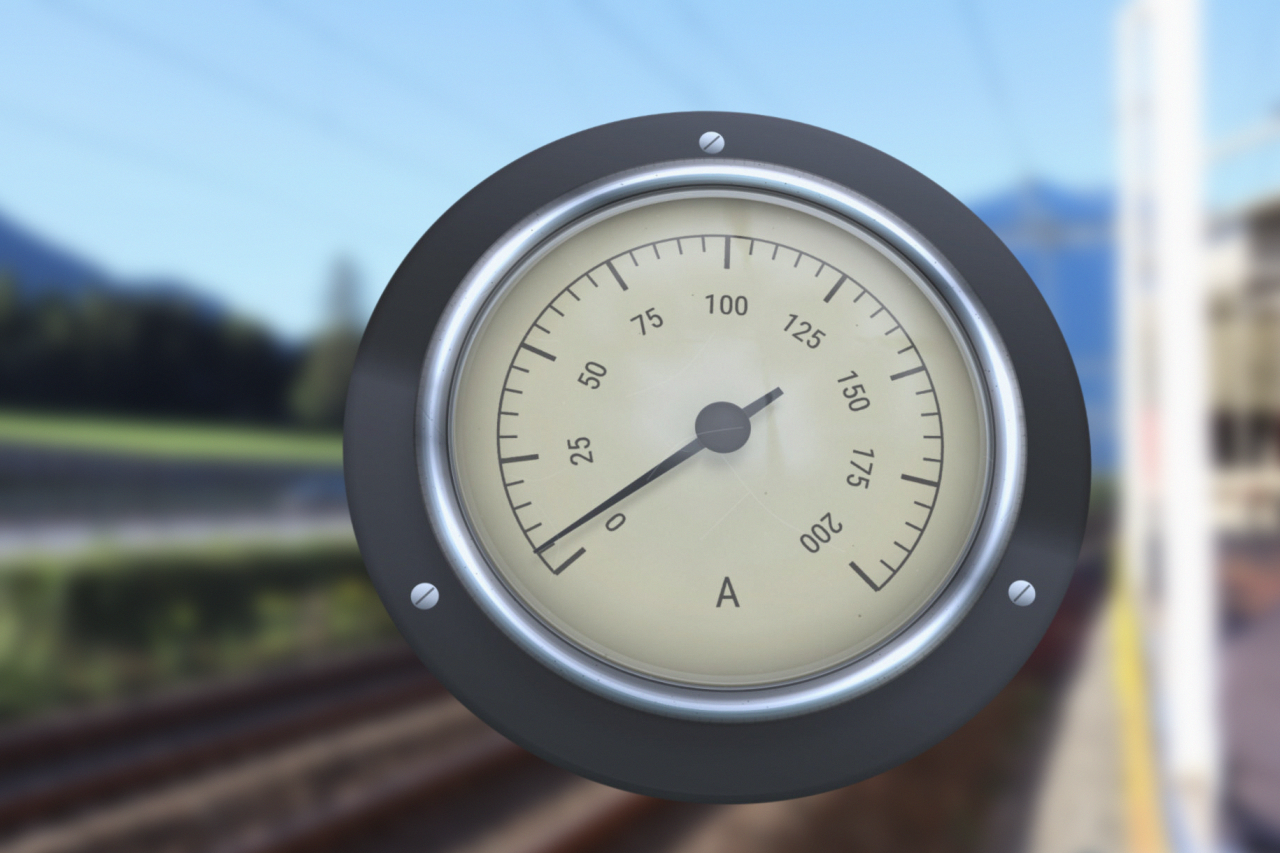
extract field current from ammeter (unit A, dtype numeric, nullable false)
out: 5 A
